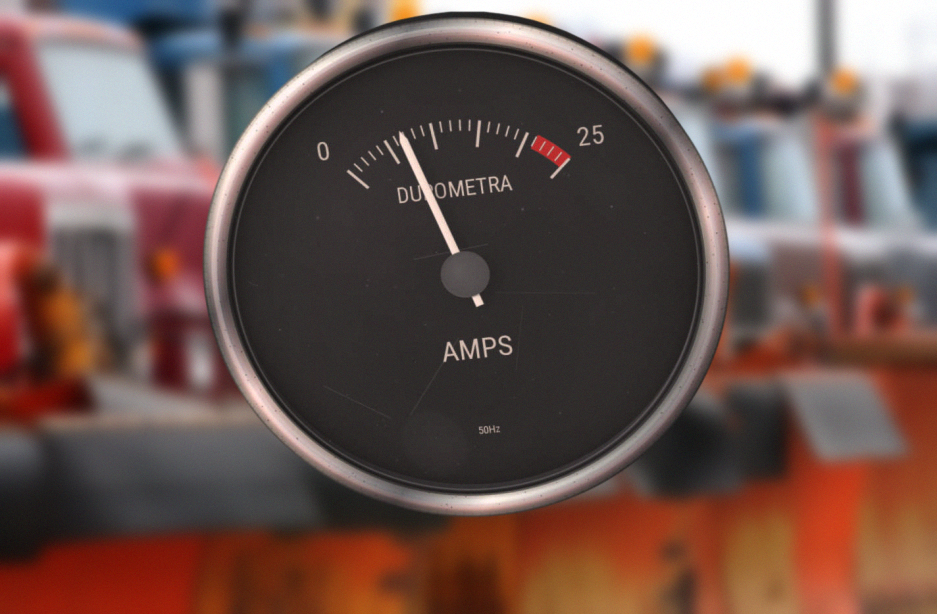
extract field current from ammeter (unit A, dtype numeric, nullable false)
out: 7 A
